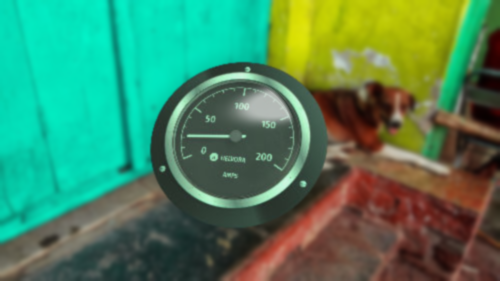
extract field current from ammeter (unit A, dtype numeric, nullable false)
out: 20 A
